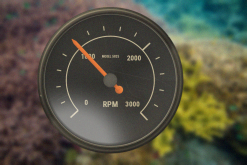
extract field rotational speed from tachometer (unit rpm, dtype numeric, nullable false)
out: 1000 rpm
